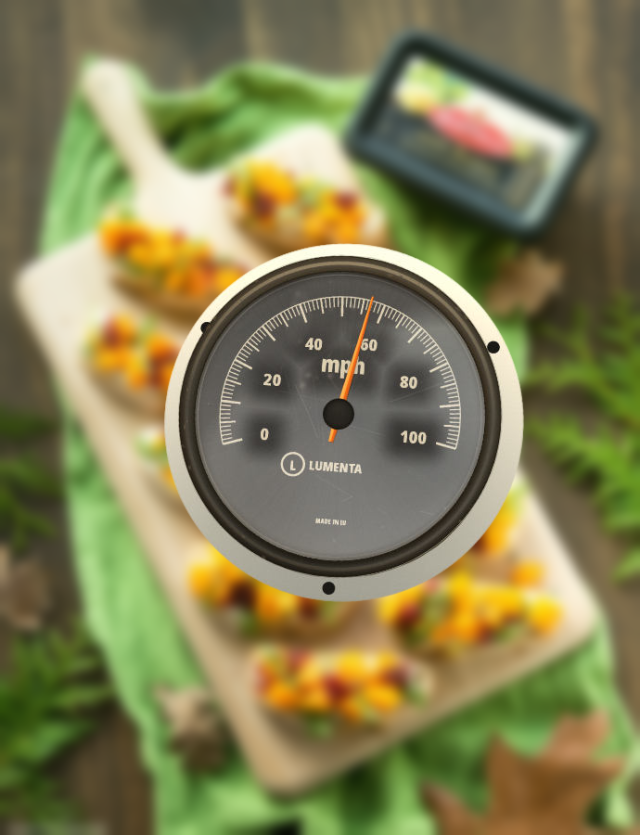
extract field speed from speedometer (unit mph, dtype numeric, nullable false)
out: 57 mph
